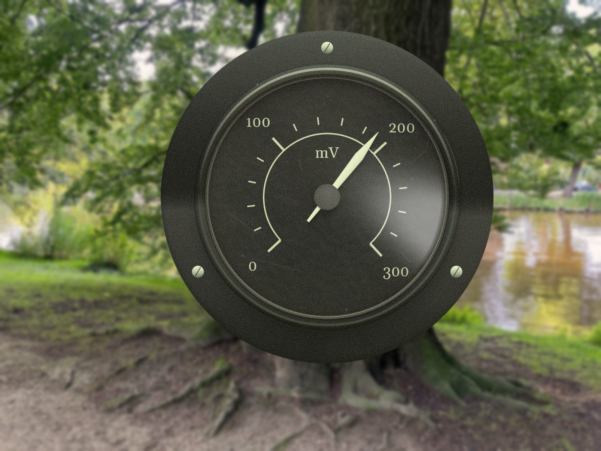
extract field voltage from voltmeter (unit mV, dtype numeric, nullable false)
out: 190 mV
